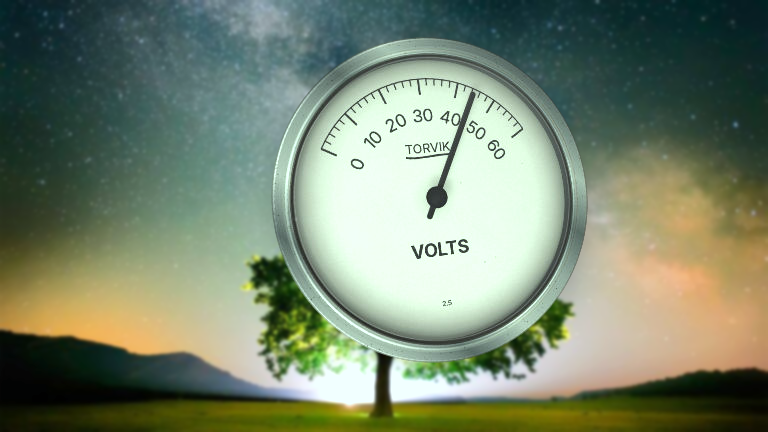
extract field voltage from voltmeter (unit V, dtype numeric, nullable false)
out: 44 V
